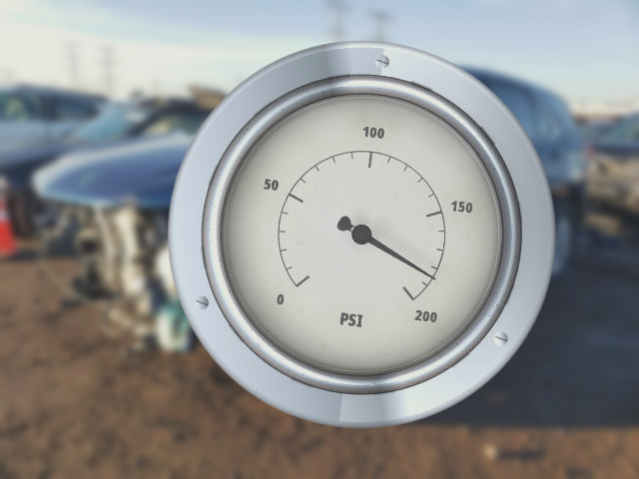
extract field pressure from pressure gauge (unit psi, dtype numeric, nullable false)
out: 185 psi
